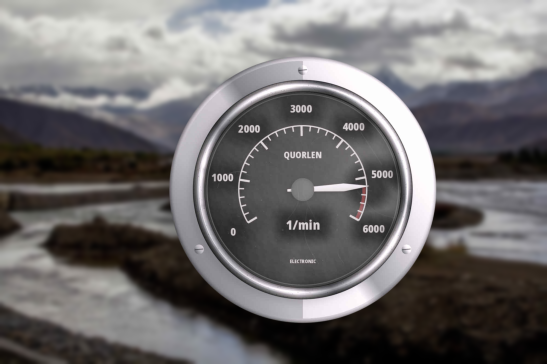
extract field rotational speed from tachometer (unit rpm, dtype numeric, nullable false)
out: 5200 rpm
